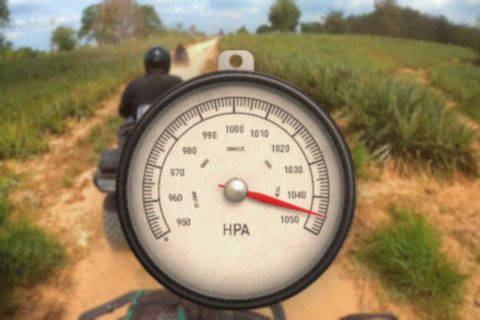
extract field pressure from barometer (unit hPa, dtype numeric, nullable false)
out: 1045 hPa
